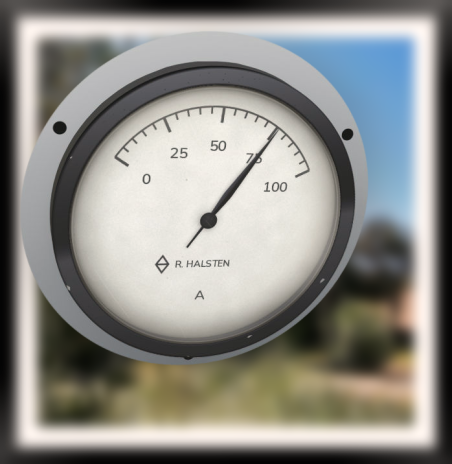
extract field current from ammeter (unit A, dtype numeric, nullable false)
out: 75 A
